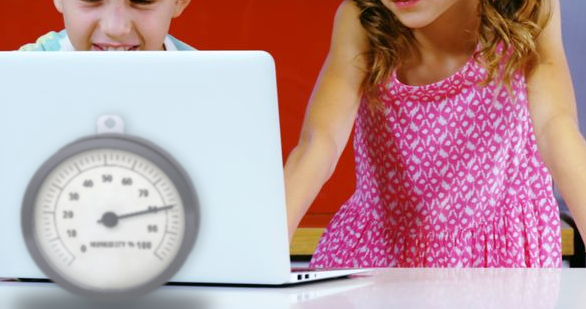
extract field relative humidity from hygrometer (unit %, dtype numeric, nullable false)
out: 80 %
